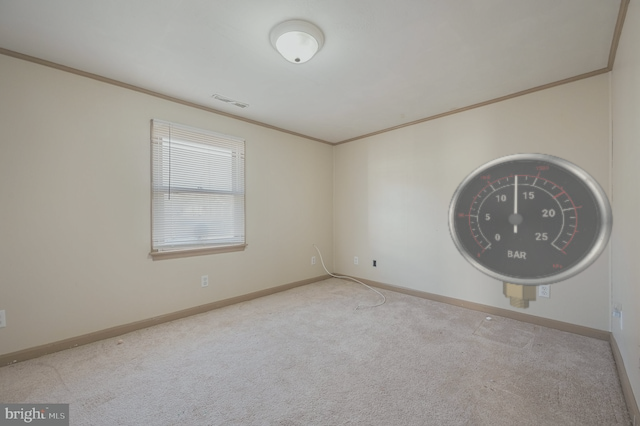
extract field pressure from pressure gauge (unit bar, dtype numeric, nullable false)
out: 13 bar
